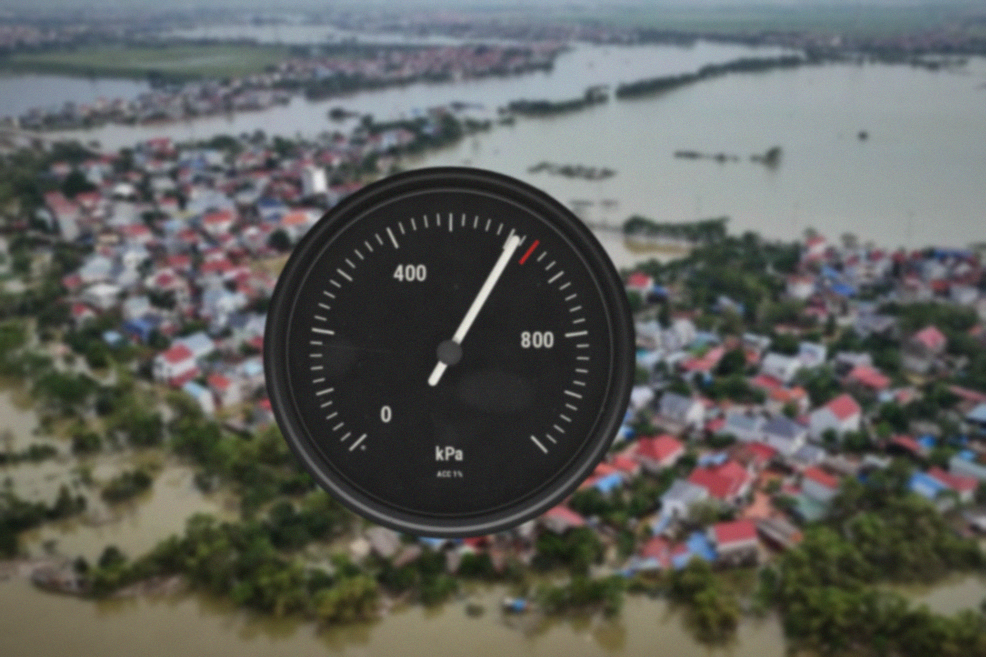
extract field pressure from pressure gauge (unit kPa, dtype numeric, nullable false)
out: 610 kPa
